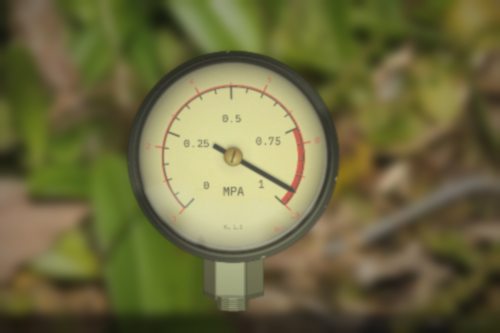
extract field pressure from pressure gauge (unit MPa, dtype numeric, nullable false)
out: 0.95 MPa
